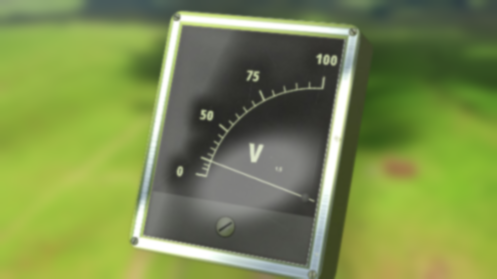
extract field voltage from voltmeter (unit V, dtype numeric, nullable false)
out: 25 V
